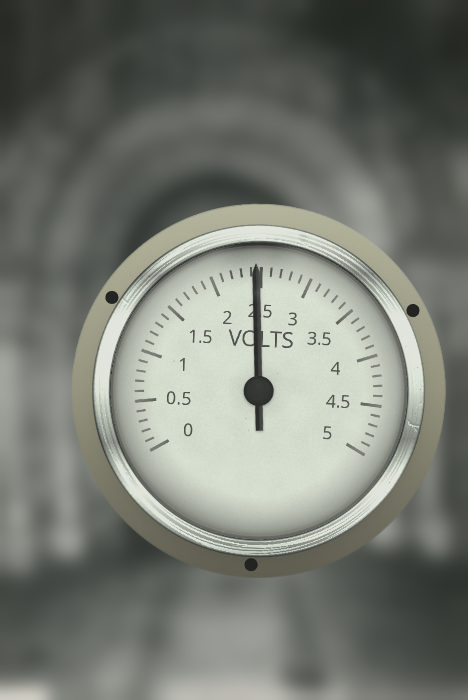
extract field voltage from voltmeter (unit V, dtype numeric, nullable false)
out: 2.45 V
